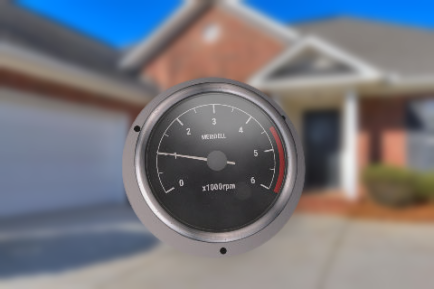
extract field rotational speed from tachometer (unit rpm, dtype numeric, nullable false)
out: 1000 rpm
